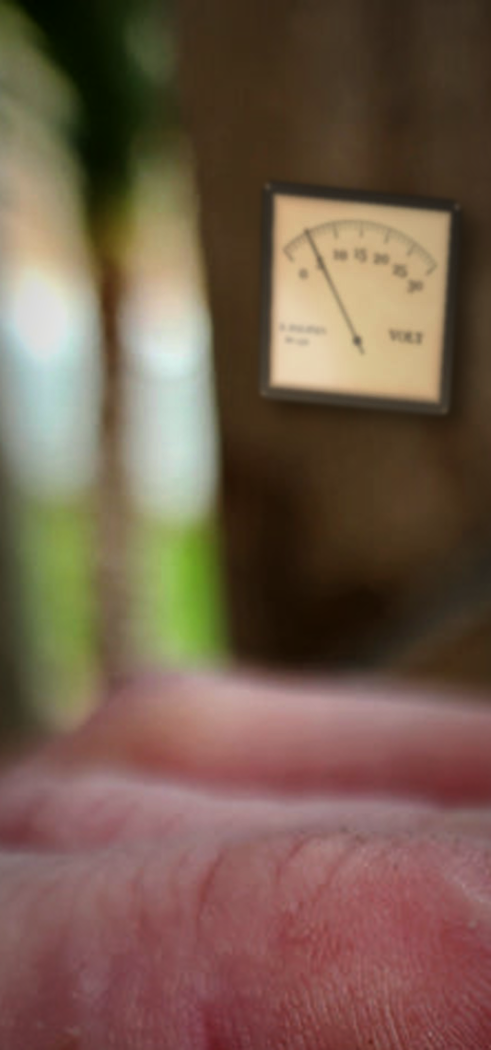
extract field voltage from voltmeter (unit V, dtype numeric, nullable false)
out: 5 V
